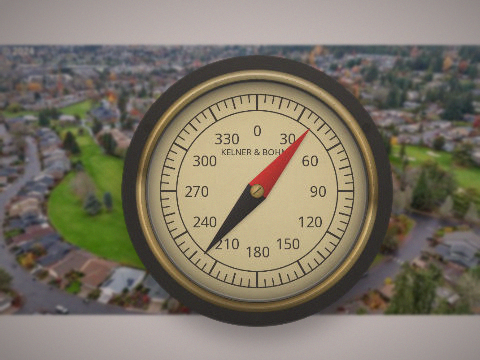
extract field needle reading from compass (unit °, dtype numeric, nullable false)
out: 40 °
